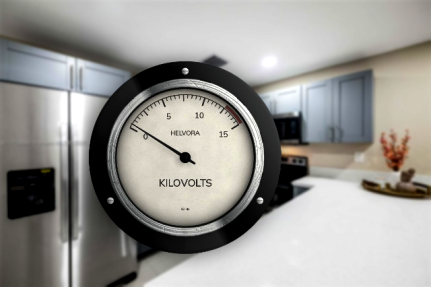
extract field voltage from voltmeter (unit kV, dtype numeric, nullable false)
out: 0.5 kV
